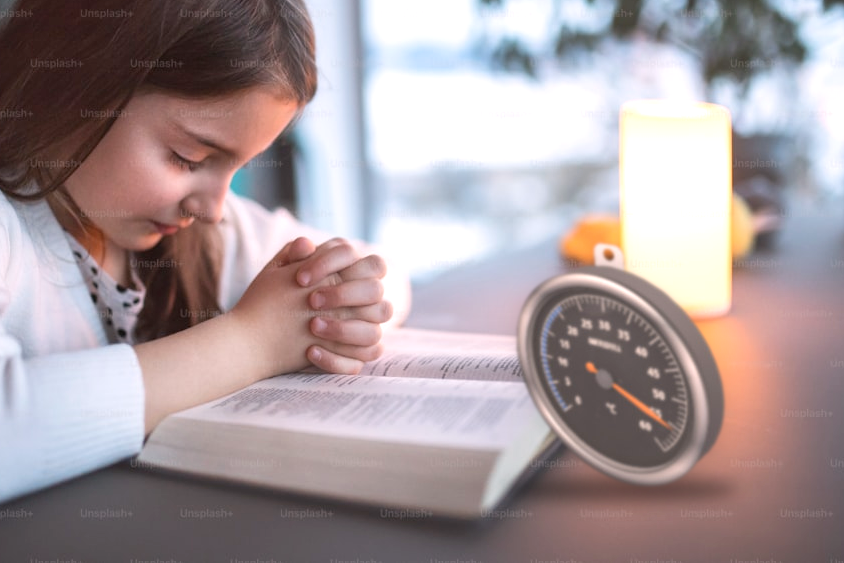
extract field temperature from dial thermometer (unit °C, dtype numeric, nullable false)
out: 55 °C
